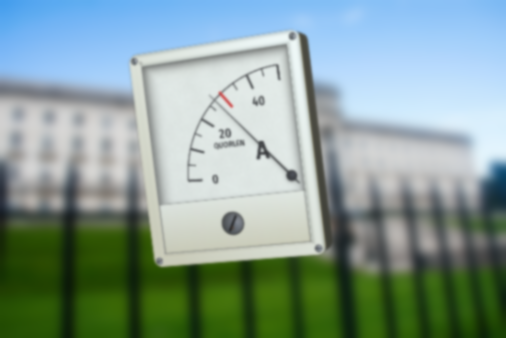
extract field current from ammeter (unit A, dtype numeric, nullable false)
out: 27.5 A
